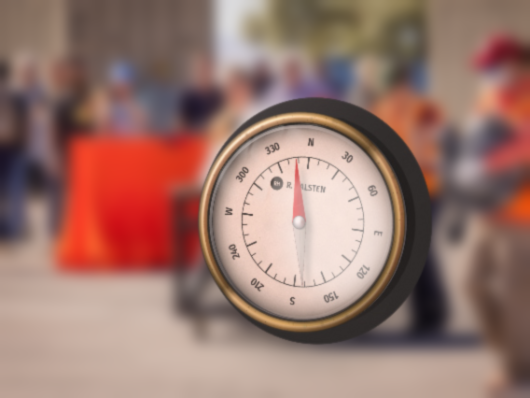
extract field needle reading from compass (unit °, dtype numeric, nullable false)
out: 350 °
